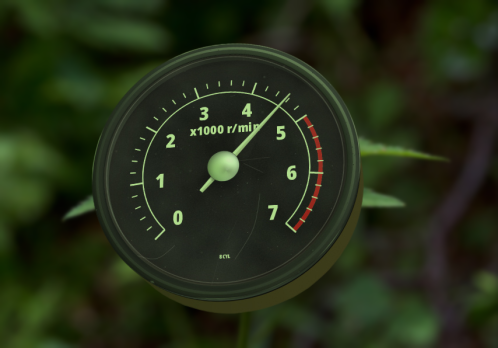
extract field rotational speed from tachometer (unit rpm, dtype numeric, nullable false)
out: 4600 rpm
